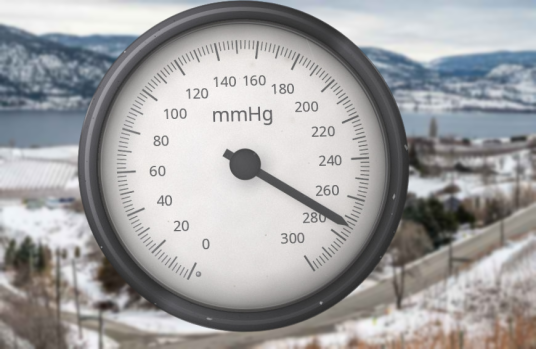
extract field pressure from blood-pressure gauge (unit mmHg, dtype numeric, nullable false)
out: 274 mmHg
